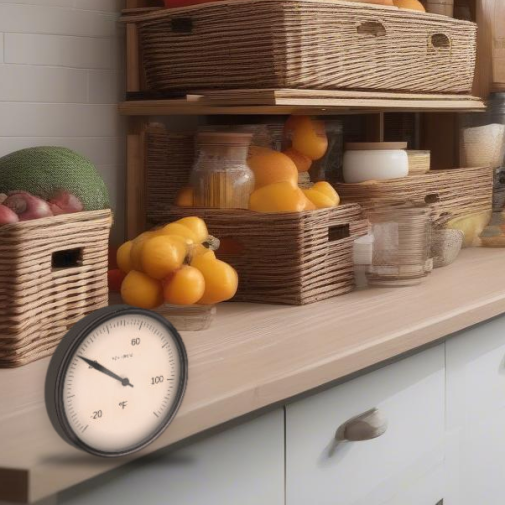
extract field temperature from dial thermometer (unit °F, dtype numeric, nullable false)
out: 20 °F
